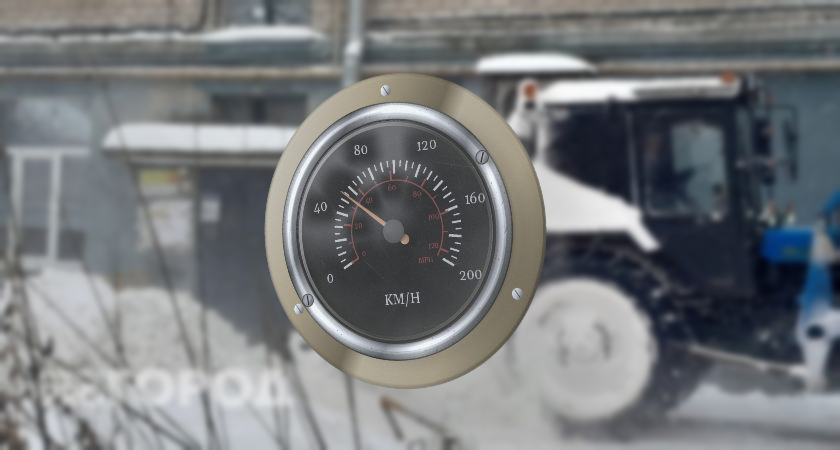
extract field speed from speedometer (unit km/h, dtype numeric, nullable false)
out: 55 km/h
